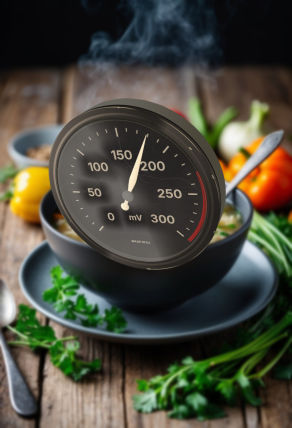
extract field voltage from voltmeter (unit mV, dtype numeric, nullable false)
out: 180 mV
